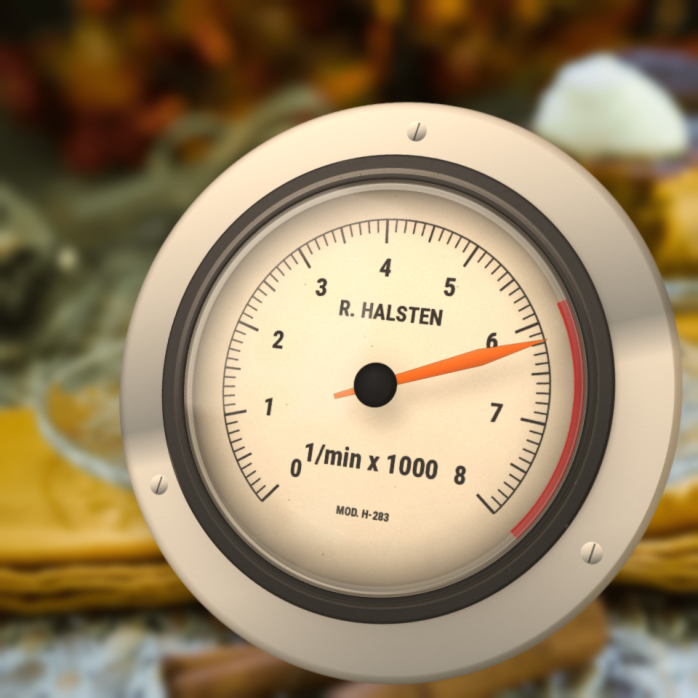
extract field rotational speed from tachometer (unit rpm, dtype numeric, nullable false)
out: 6200 rpm
